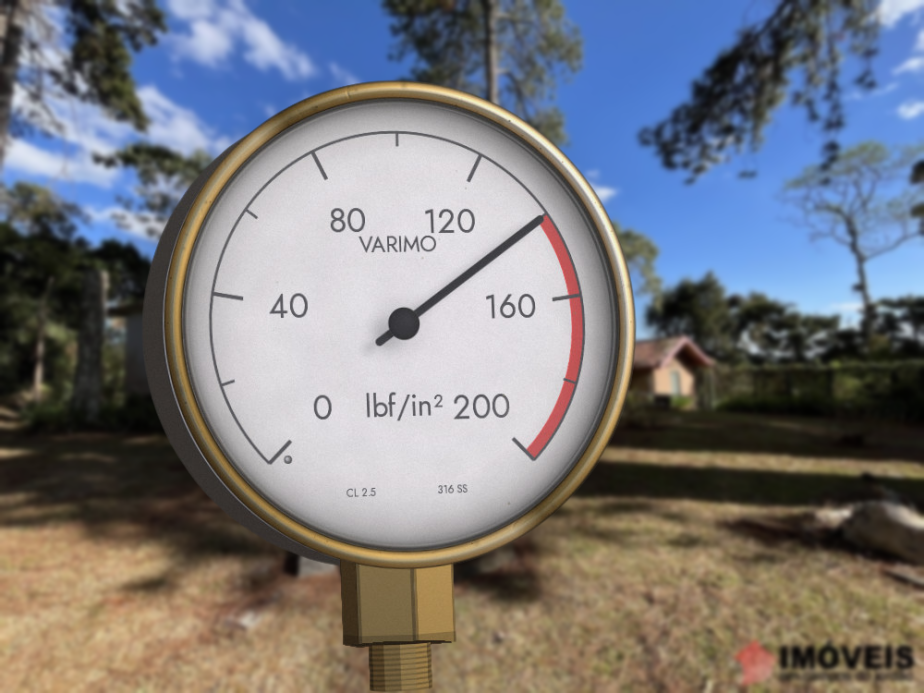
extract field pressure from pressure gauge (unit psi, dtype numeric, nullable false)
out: 140 psi
